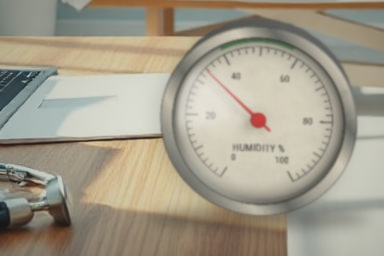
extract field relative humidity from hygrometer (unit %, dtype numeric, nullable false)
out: 34 %
